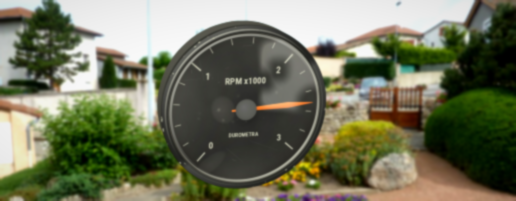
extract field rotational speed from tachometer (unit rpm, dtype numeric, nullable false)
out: 2500 rpm
